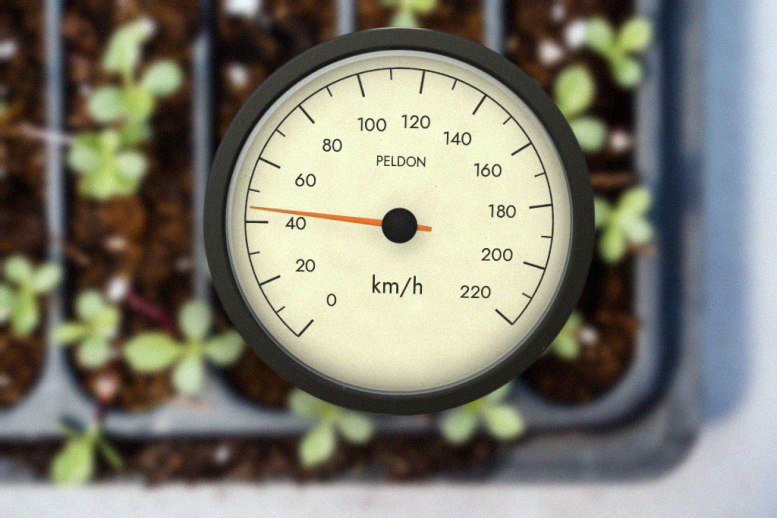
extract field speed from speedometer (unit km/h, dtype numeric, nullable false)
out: 45 km/h
